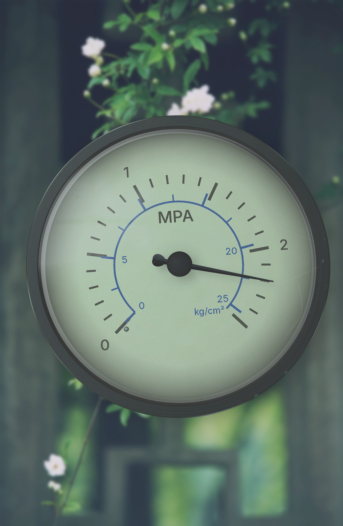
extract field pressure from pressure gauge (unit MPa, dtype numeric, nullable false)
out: 2.2 MPa
